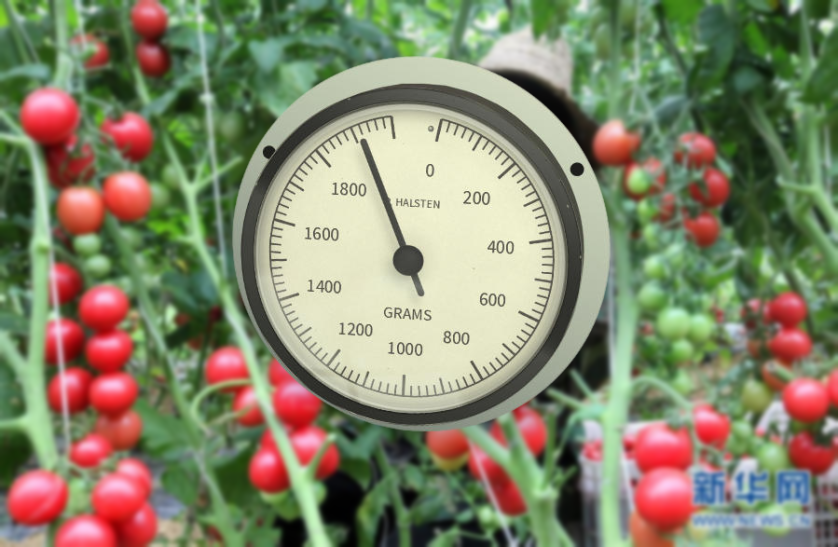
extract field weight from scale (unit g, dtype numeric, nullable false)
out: 1920 g
